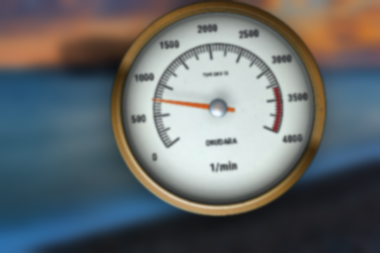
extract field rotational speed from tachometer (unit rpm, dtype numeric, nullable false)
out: 750 rpm
